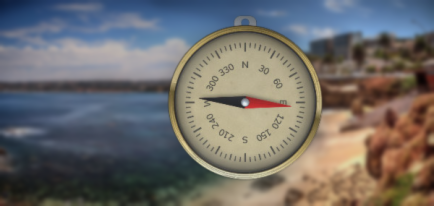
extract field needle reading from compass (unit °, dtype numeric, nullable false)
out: 95 °
